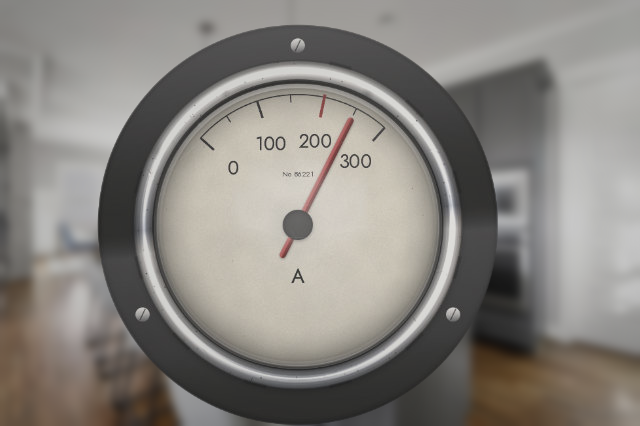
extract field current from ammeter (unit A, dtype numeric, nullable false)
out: 250 A
